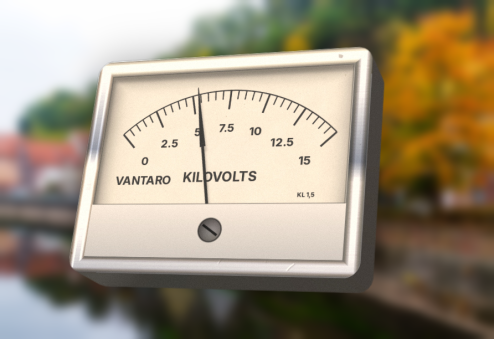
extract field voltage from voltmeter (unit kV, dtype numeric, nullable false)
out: 5.5 kV
